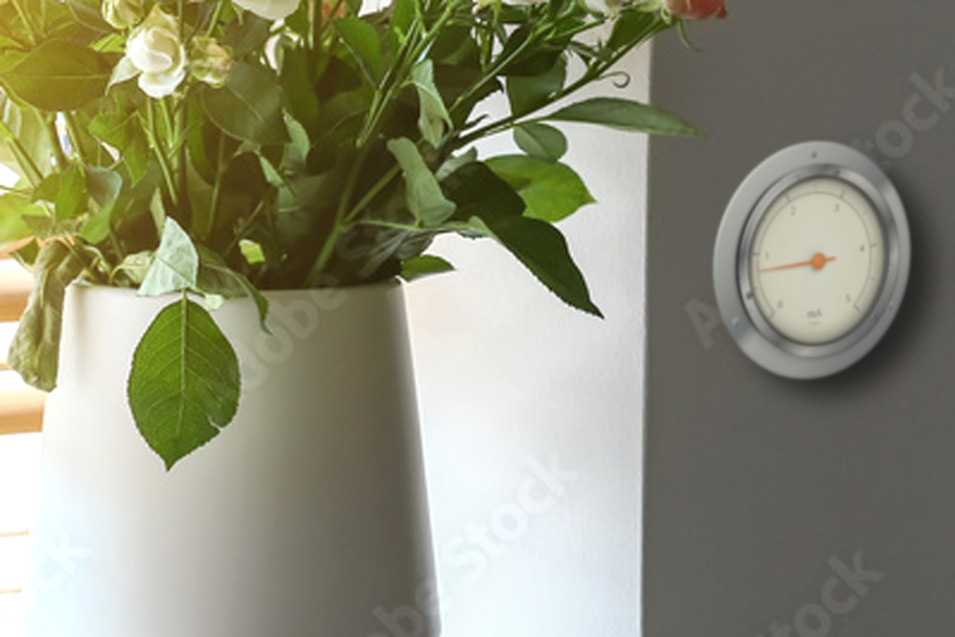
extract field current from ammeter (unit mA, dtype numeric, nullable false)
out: 0.75 mA
